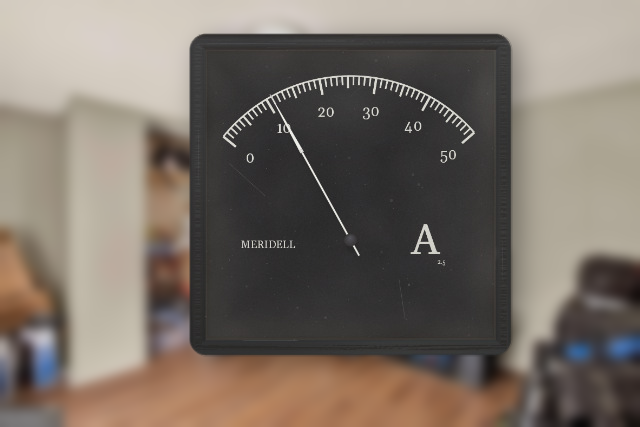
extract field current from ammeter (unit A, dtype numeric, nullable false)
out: 11 A
